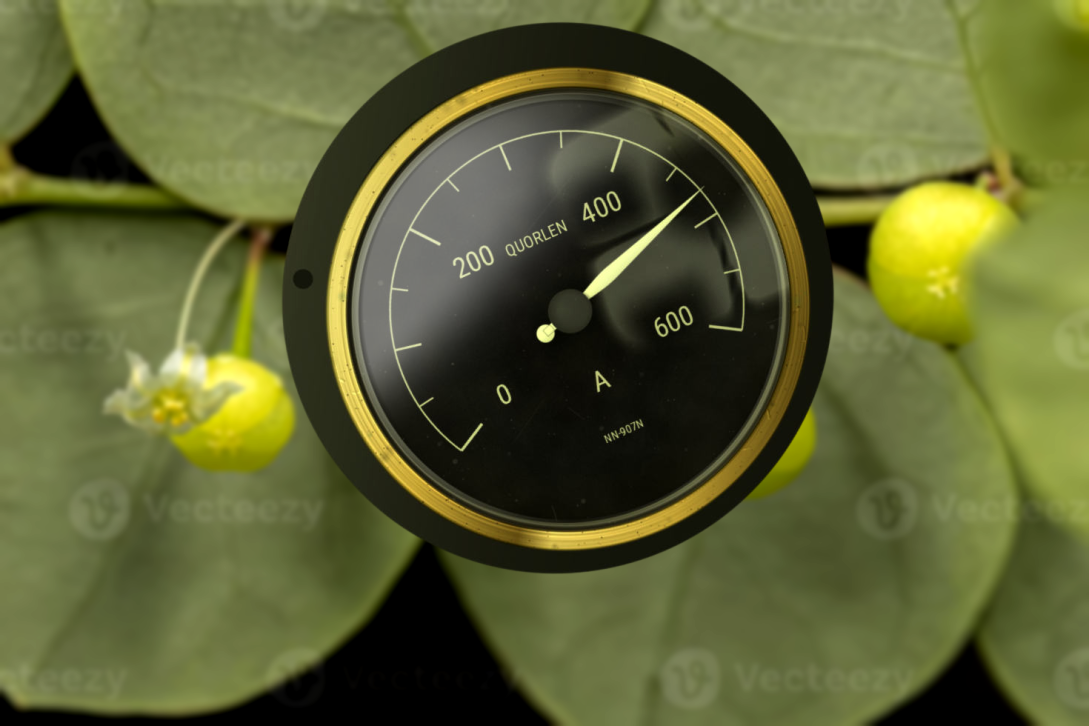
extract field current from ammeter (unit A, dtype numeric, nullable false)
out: 475 A
